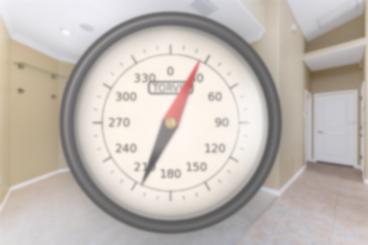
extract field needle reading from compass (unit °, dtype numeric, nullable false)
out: 25 °
